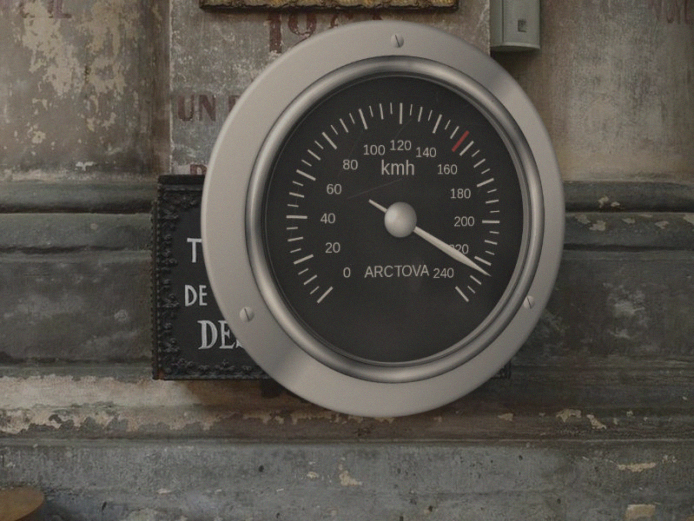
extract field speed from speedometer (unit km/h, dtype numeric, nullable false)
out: 225 km/h
